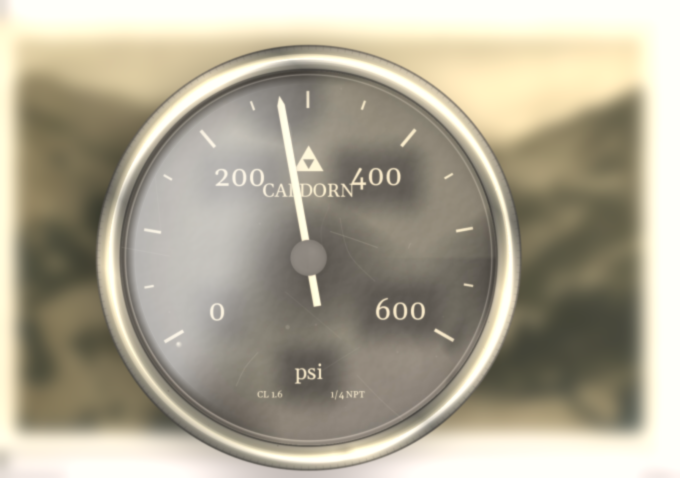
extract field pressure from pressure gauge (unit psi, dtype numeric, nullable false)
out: 275 psi
